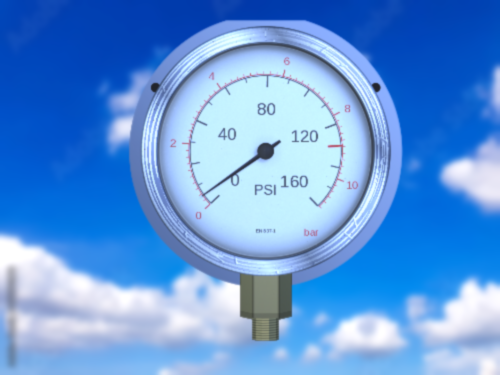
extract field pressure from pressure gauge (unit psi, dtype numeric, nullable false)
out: 5 psi
